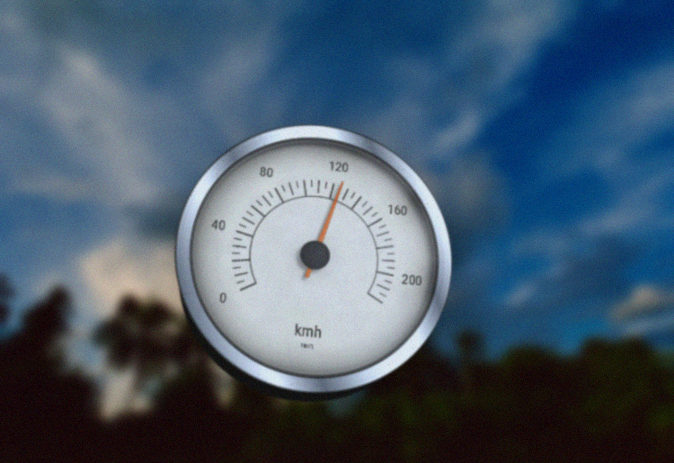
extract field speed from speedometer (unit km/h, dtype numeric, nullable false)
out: 125 km/h
